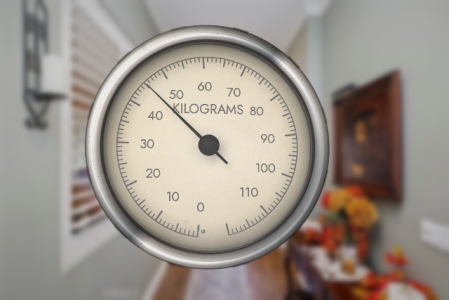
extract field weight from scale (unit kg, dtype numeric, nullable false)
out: 45 kg
